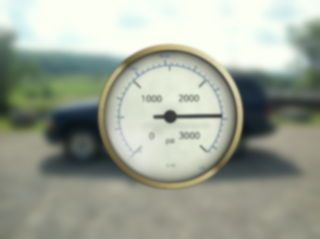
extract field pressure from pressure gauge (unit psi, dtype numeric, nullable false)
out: 2500 psi
